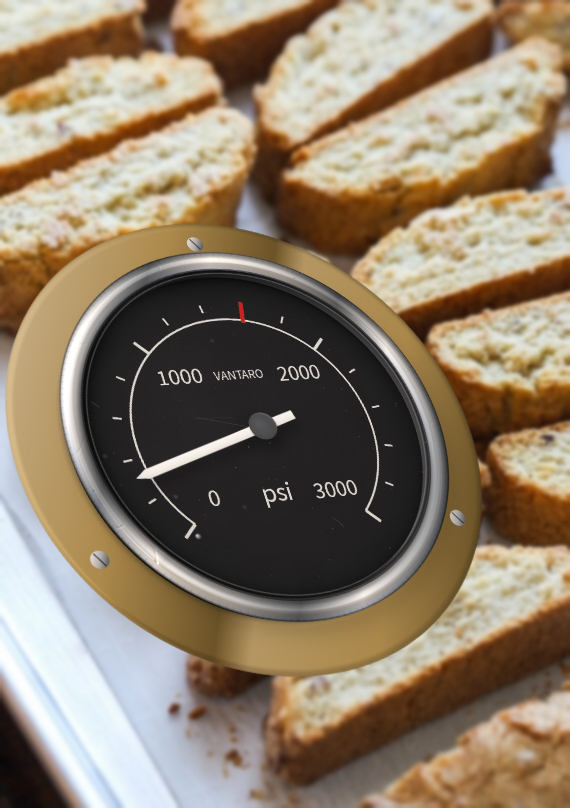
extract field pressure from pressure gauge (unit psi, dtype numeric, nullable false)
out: 300 psi
